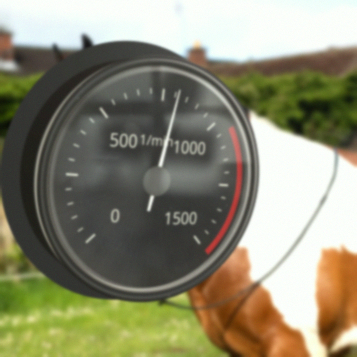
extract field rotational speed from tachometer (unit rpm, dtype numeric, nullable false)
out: 800 rpm
